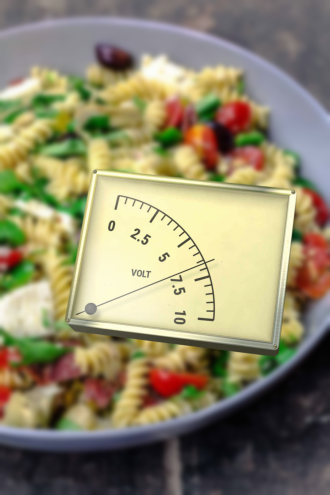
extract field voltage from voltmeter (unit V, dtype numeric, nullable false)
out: 6.75 V
